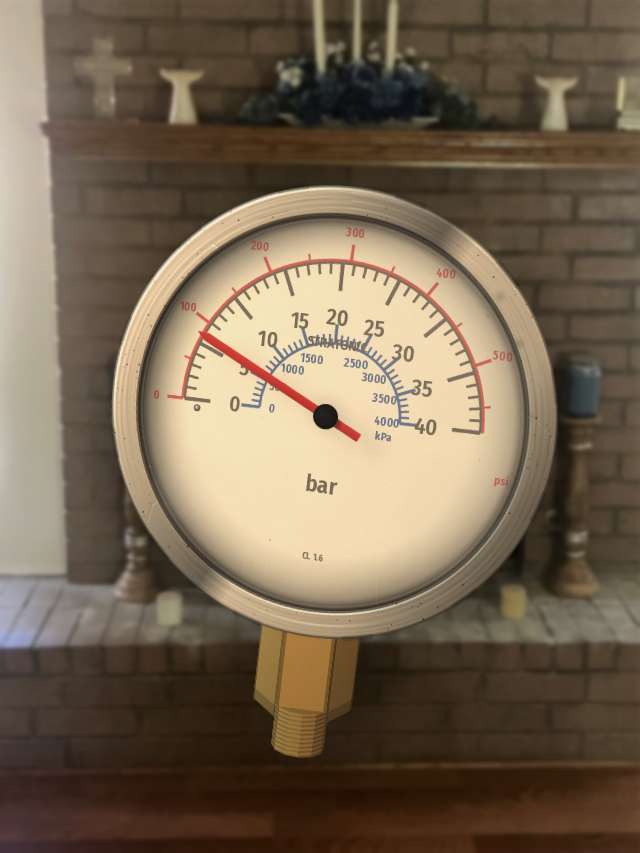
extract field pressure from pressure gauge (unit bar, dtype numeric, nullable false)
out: 6 bar
